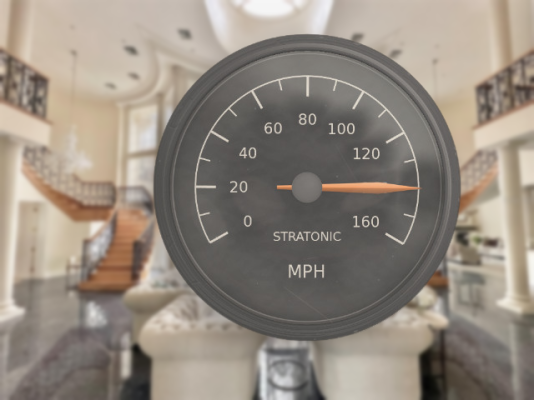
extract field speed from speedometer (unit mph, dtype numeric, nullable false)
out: 140 mph
